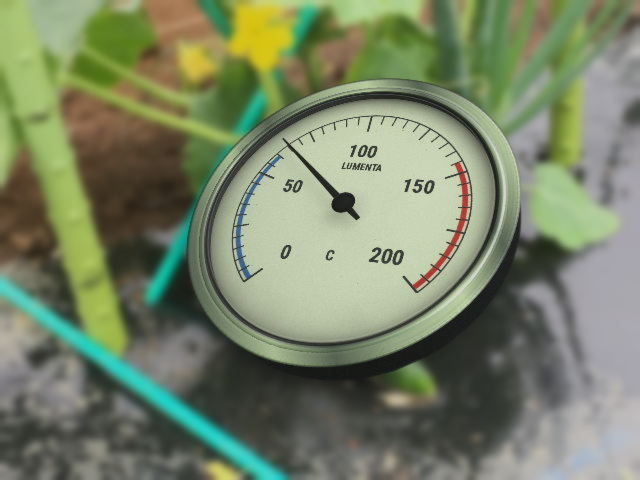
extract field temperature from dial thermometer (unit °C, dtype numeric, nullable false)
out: 65 °C
